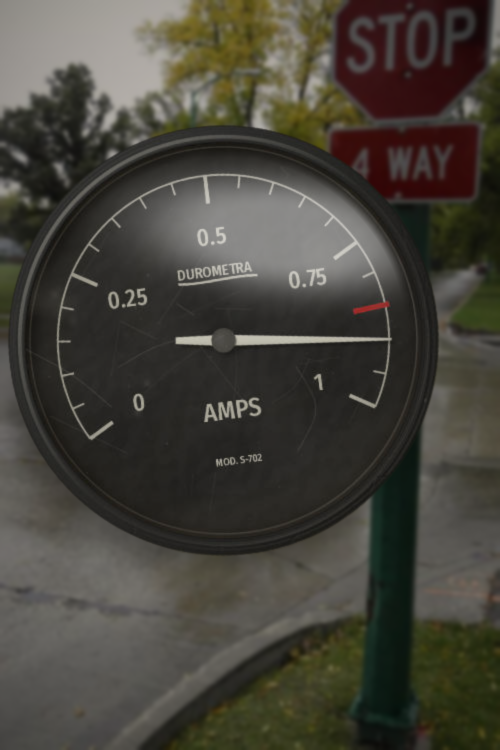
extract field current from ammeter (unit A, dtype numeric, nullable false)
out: 0.9 A
